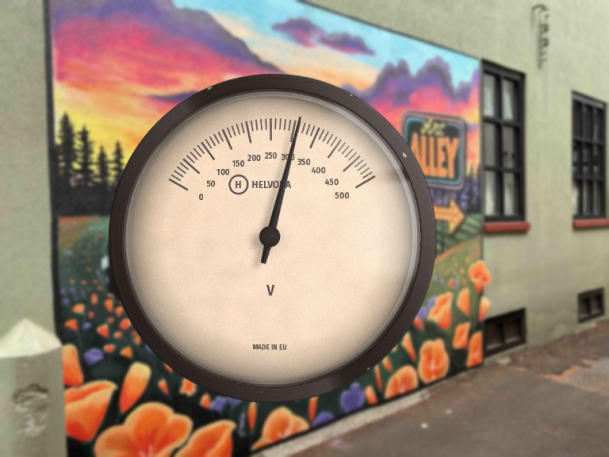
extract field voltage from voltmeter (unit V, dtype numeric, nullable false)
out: 310 V
